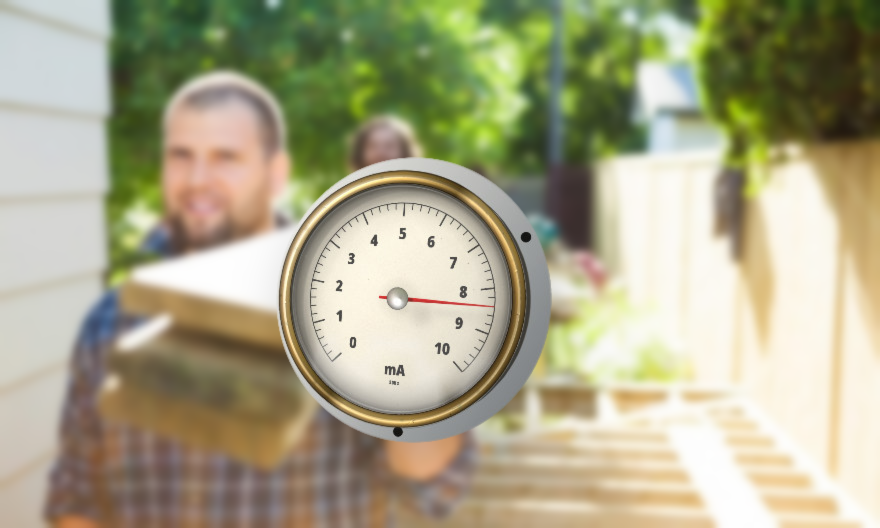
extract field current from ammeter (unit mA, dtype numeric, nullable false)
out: 8.4 mA
